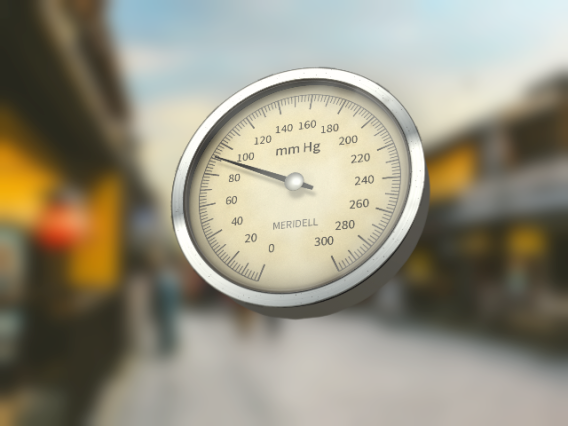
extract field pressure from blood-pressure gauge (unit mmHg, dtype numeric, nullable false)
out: 90 mmHg
